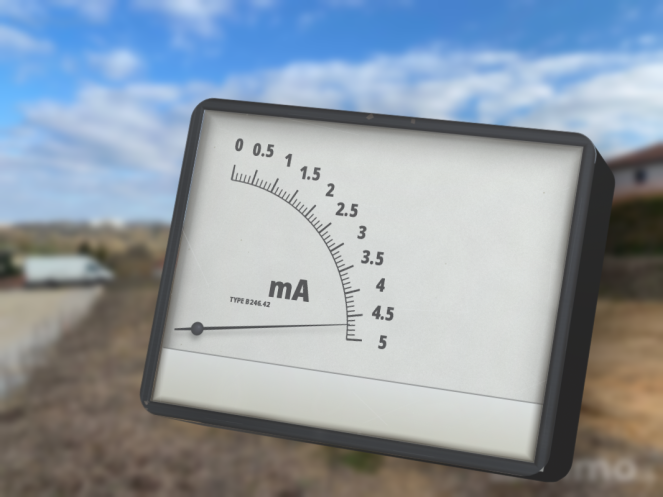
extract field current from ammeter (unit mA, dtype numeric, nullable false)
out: 4.7 mA
